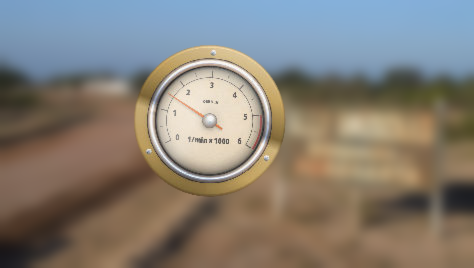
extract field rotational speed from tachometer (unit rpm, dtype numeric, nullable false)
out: 1500 rpm
